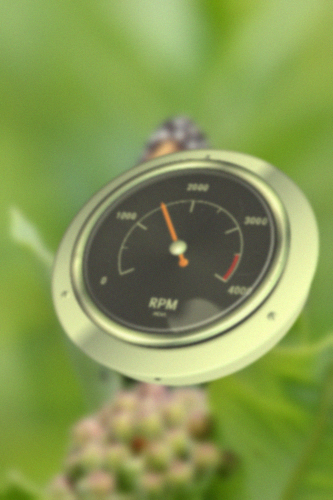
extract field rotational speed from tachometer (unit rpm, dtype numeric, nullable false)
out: 1500 rpm
